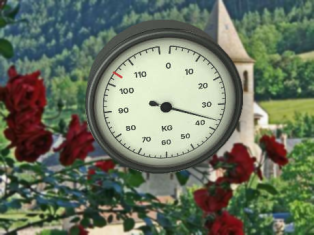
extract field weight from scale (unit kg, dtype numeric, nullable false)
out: 36 kg
